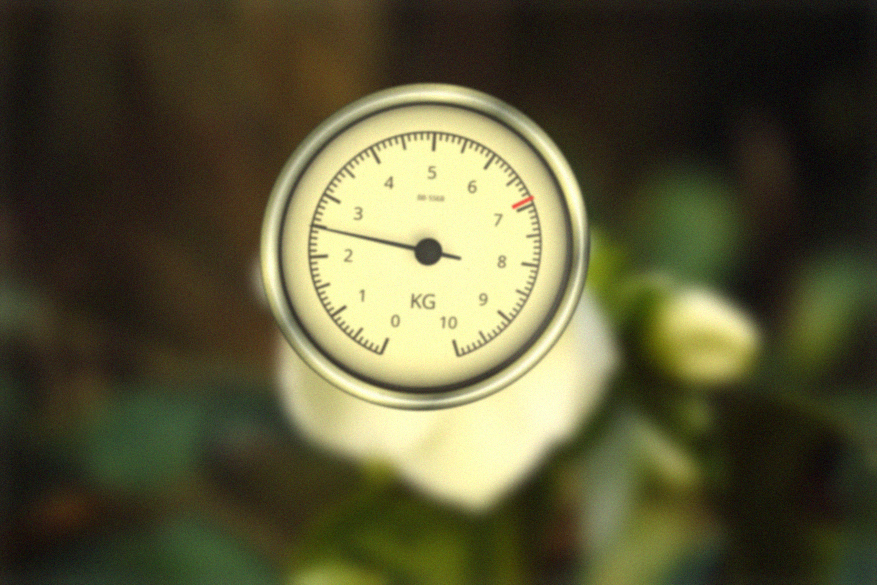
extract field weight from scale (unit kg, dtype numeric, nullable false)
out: 2.5 kg
